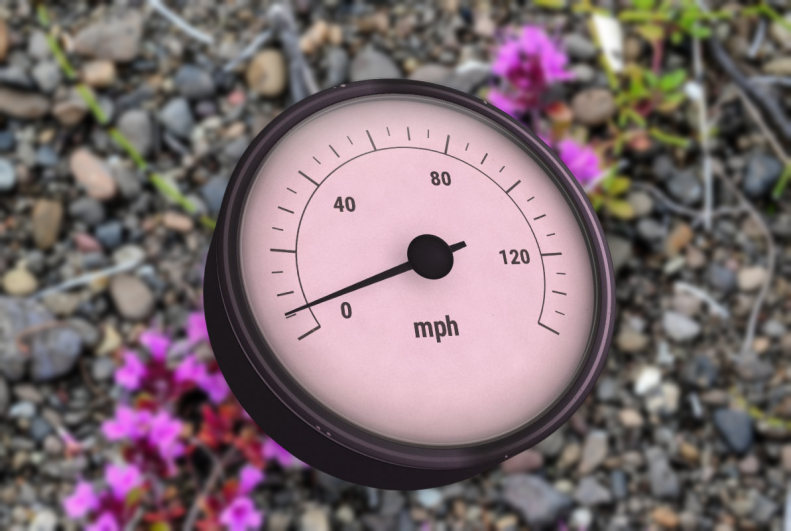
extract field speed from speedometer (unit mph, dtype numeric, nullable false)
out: 5 mph
